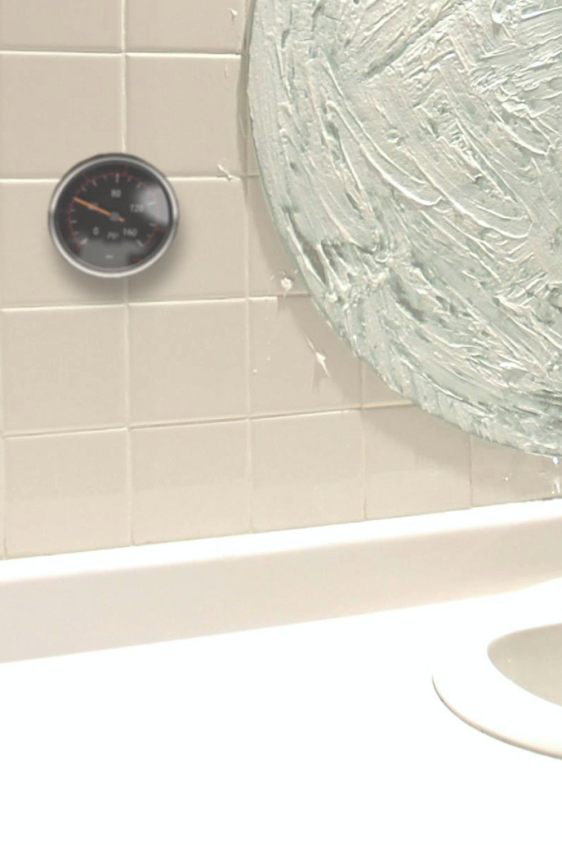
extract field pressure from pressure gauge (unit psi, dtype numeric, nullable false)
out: 40 psi
